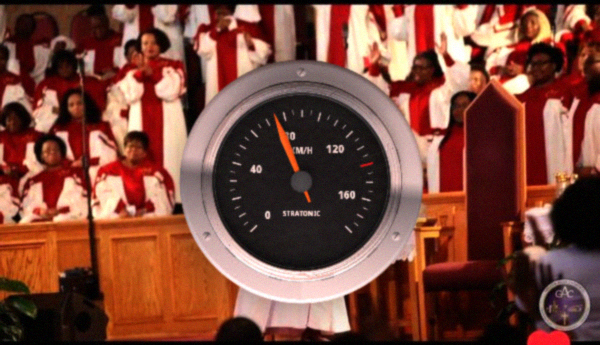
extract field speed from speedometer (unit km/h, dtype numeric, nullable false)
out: 75 km/h
